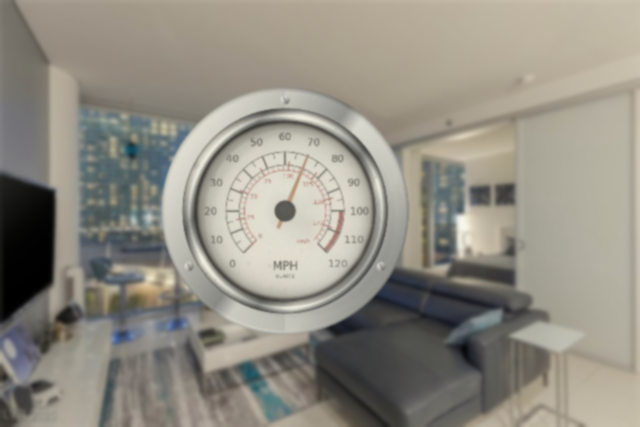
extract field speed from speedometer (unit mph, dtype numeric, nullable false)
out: 70 mph
